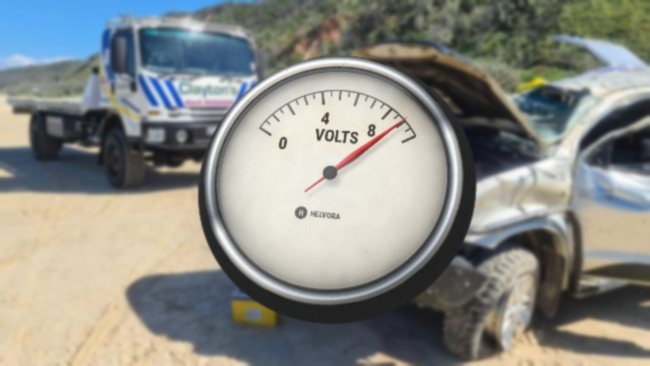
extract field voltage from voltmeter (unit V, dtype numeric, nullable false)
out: 9 V
